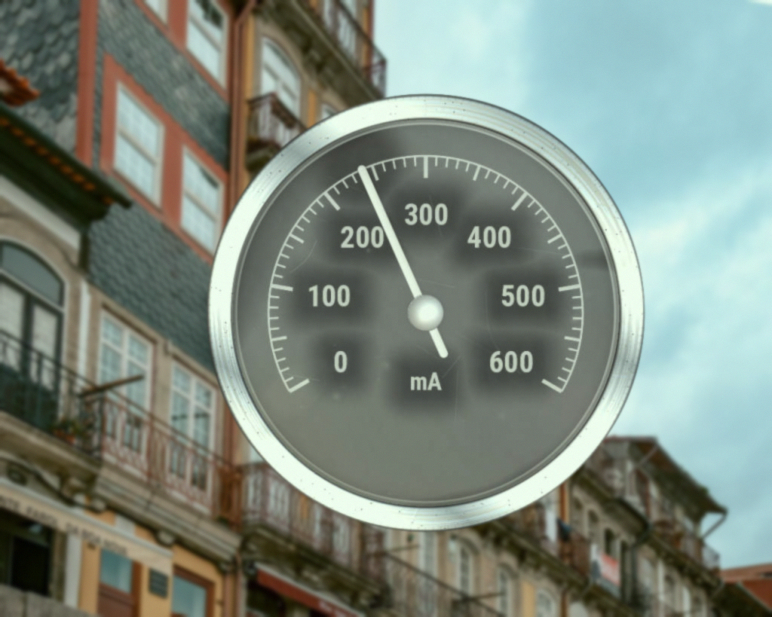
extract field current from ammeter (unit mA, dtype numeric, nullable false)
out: 240 mA
